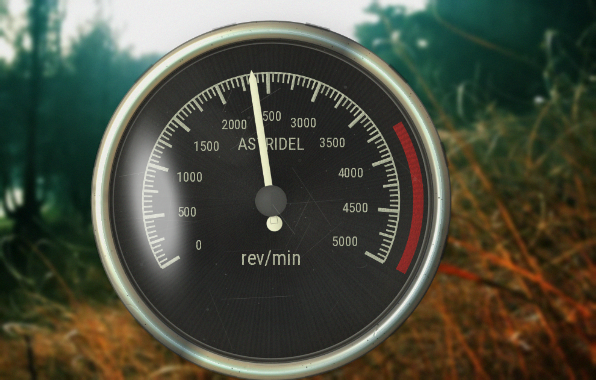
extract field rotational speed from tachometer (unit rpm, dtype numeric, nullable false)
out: 2350 rpm
